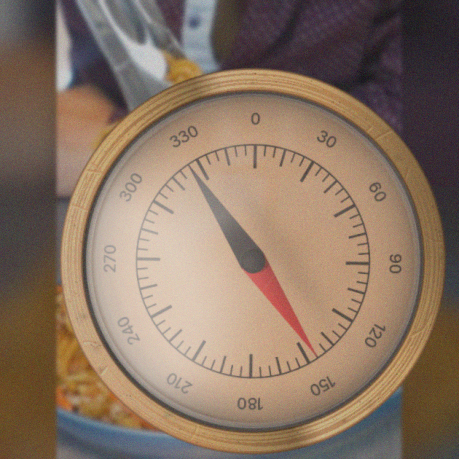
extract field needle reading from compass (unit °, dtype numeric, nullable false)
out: 145 °
